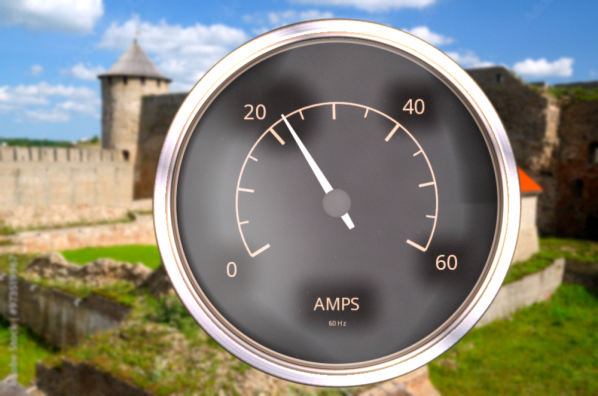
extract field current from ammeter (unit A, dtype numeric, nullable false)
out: 22.5 A
